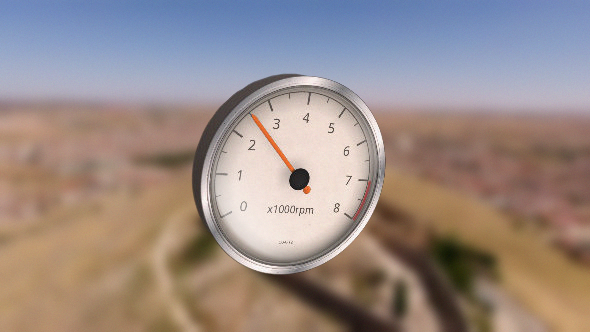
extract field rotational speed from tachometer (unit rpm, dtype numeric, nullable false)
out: 2500 rpm
